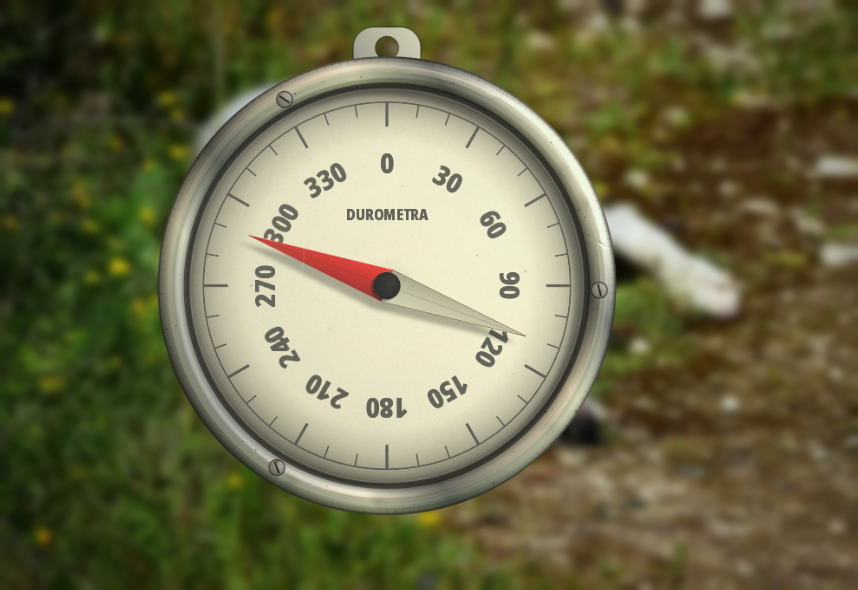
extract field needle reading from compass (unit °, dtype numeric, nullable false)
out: 290 °
